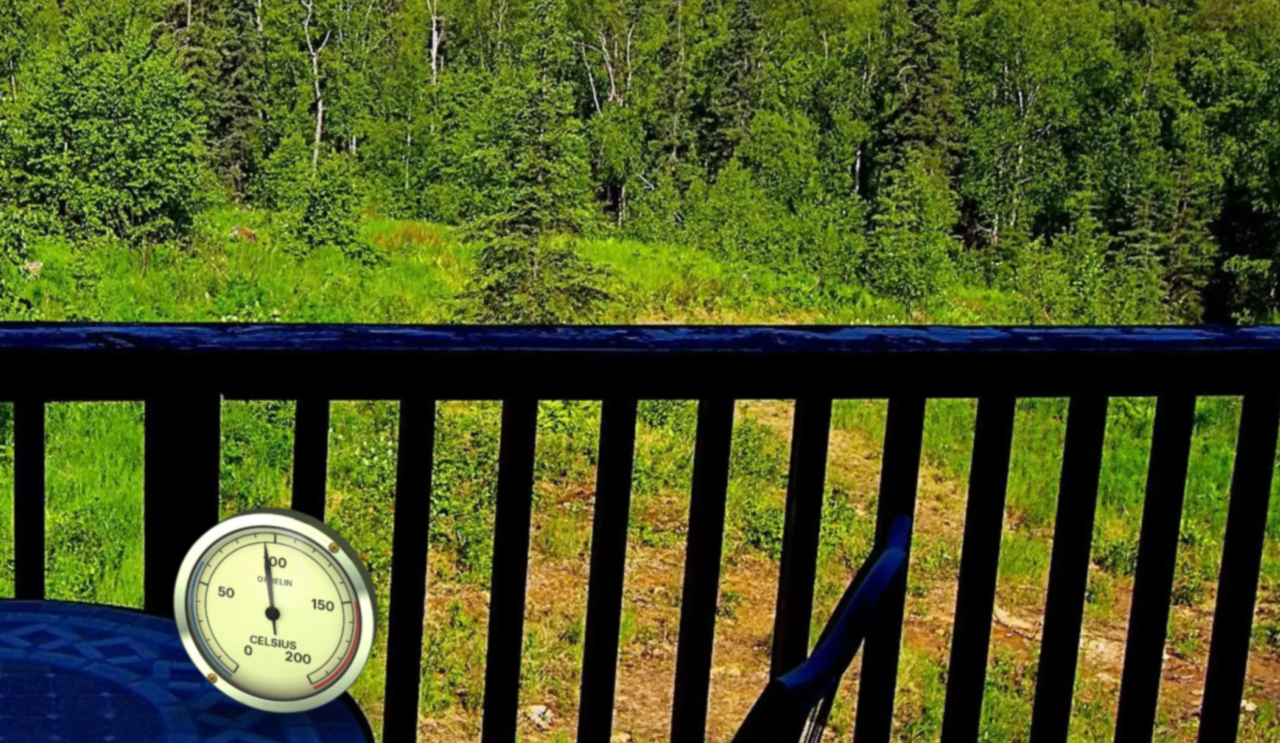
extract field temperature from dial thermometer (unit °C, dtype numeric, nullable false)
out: 95 °C
